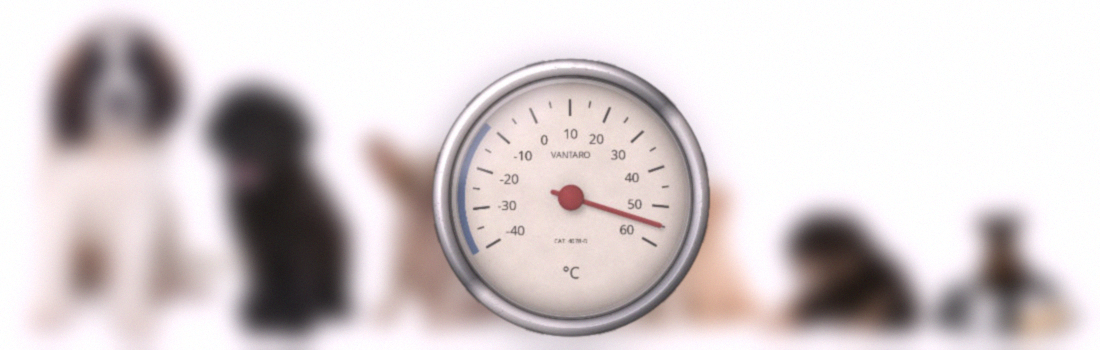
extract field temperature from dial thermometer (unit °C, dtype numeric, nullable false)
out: 55 °C
